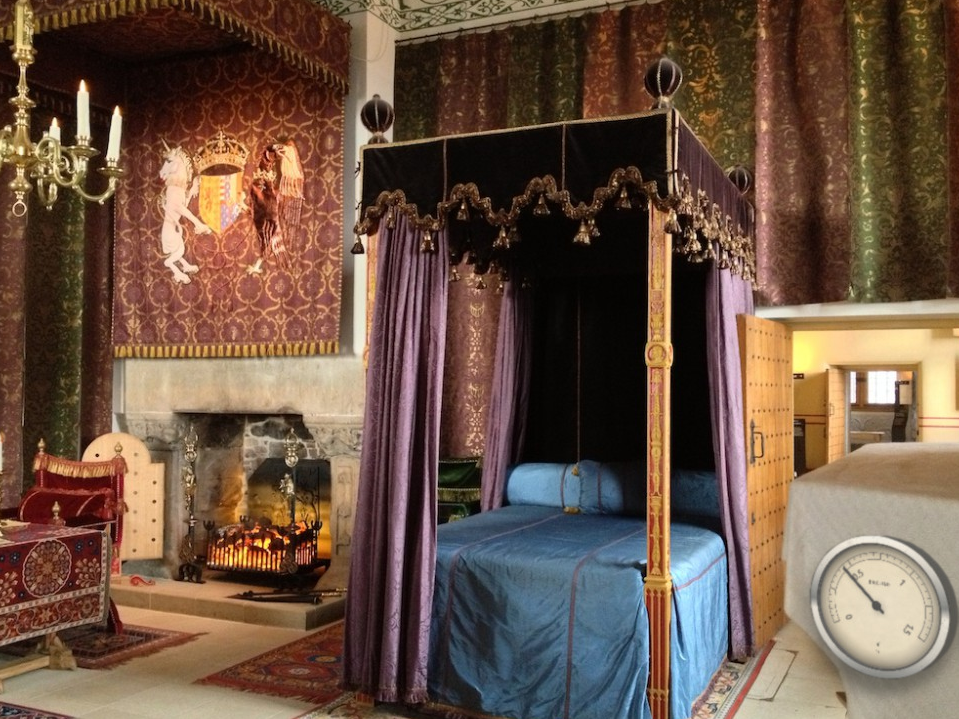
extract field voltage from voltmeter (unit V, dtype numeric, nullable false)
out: 0.45 V
